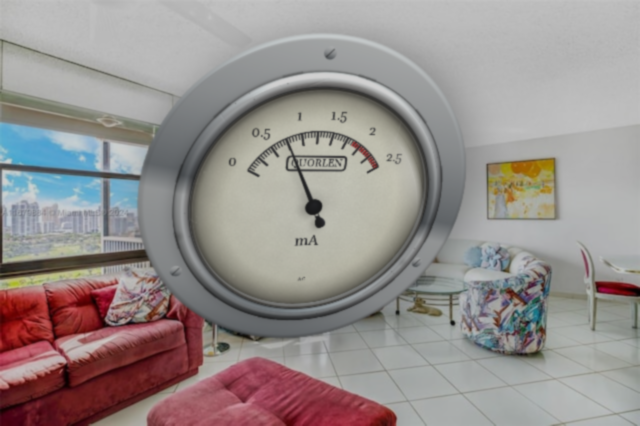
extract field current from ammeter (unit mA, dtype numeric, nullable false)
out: 0.75 mA
